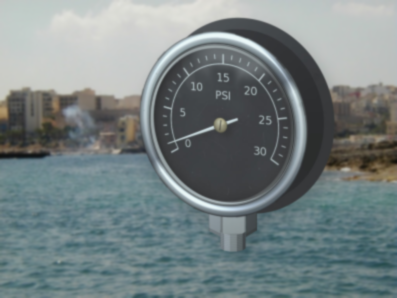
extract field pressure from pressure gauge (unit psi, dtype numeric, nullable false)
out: 1 psi
